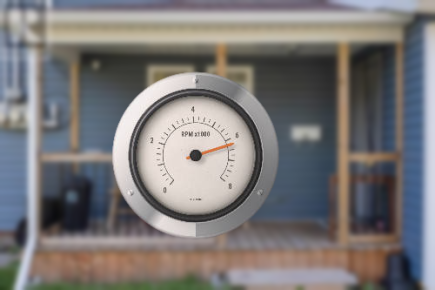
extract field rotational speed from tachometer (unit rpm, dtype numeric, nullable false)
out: 6250 rpm
